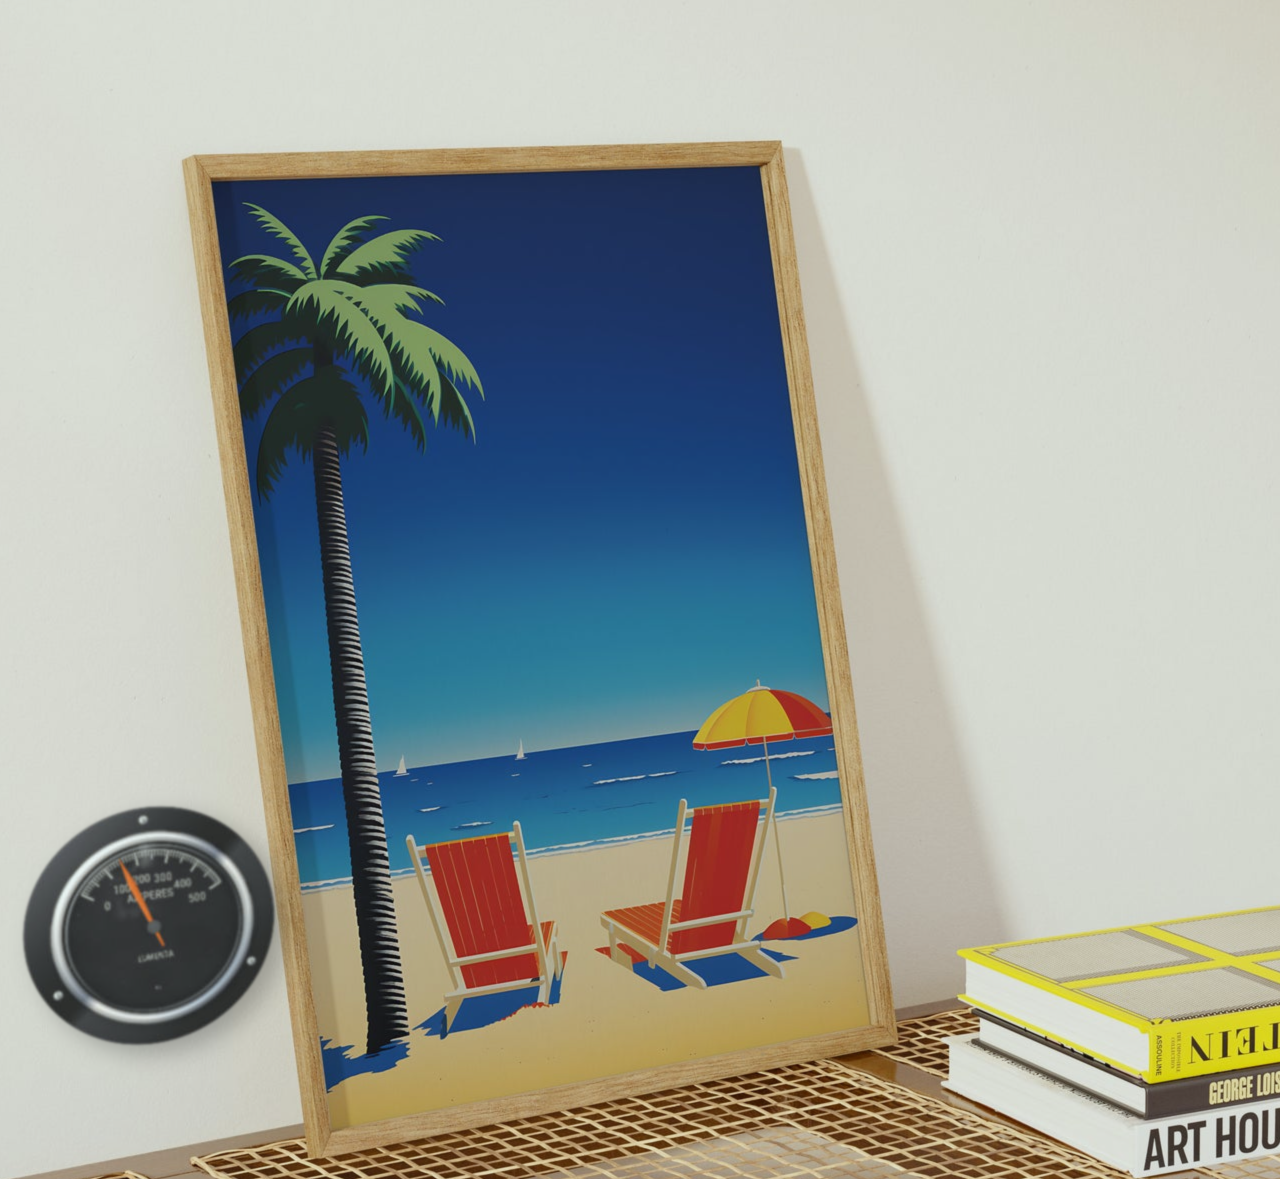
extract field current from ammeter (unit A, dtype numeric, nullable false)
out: 150 A
